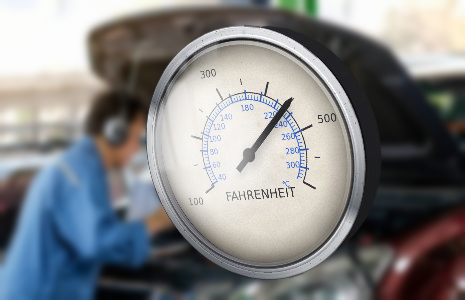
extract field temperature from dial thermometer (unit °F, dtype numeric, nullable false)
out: 450 °F
